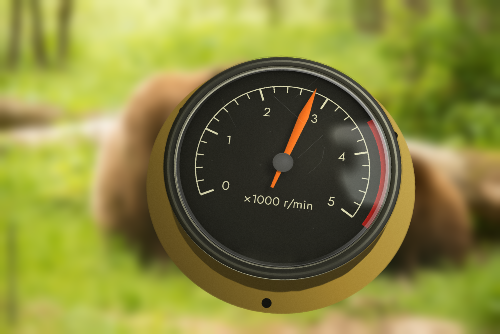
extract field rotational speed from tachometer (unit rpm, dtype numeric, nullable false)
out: 2800 rpm
